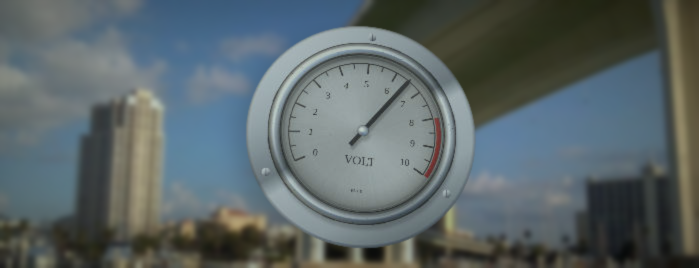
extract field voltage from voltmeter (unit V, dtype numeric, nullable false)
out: 6.5 V
